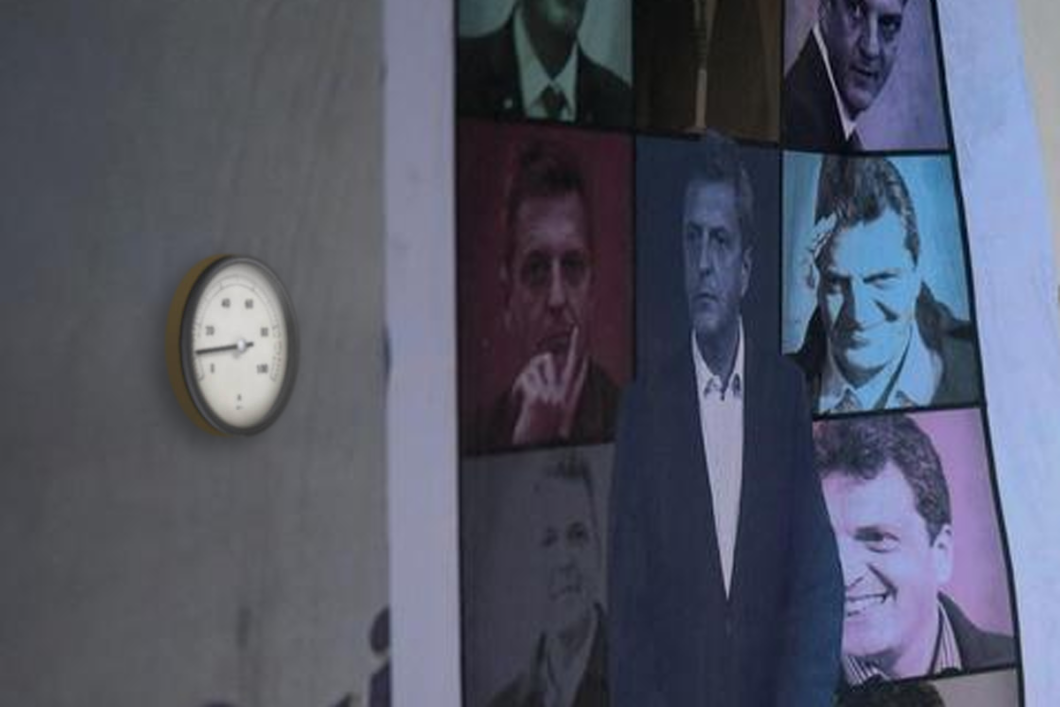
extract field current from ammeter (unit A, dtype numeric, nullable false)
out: 10 A
